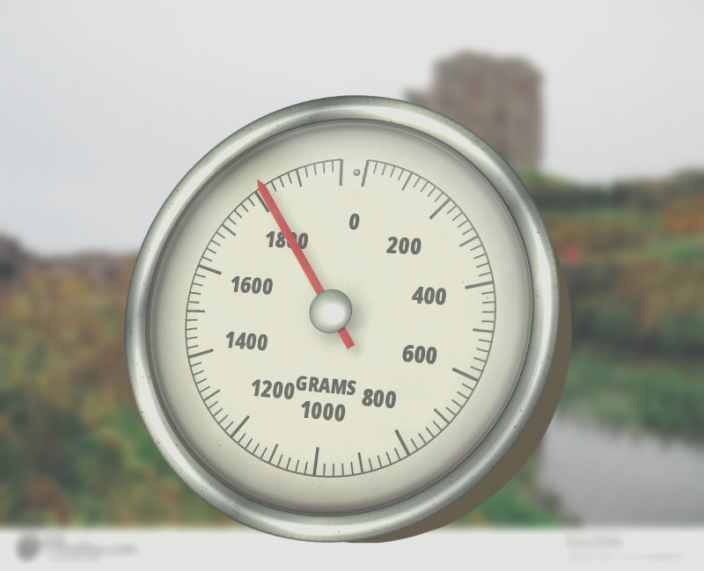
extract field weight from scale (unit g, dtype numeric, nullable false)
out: 1820 g
